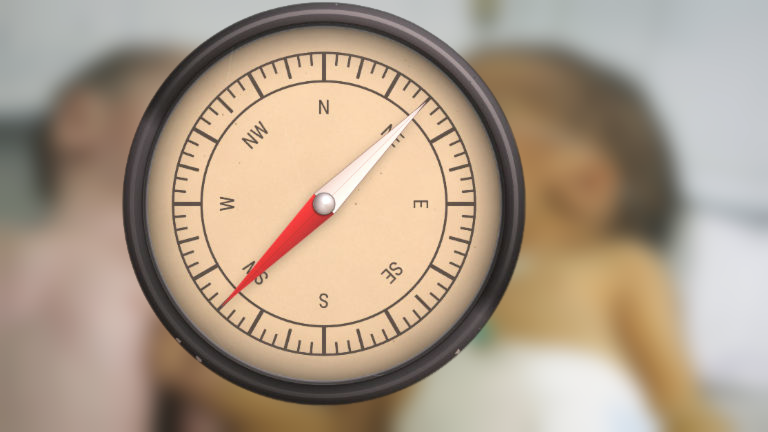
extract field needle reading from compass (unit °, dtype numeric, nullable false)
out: 225 °
